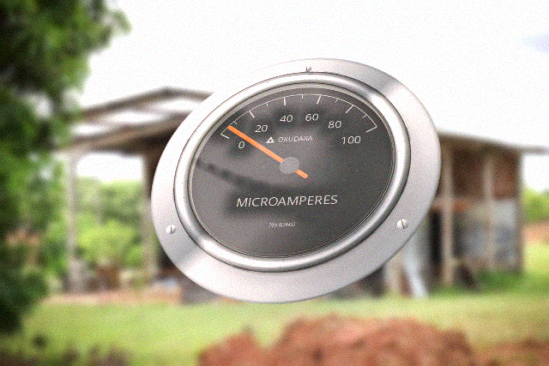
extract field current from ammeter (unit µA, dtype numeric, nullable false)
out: 5 µA
